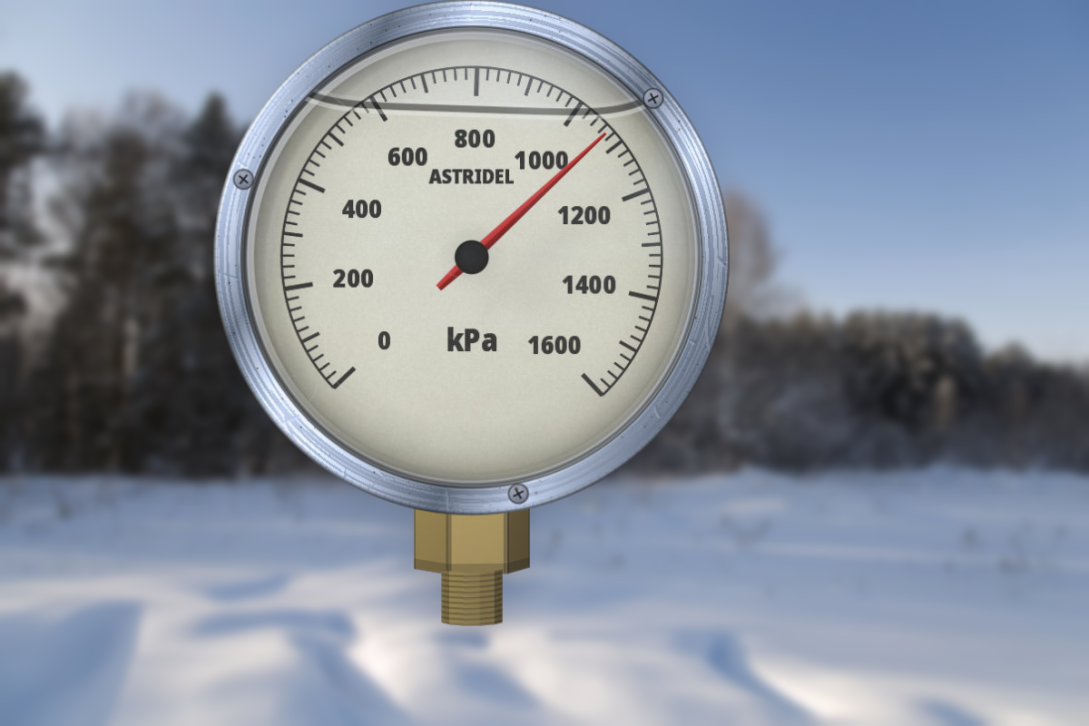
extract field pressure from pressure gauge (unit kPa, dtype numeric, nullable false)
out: 1070 kPa
